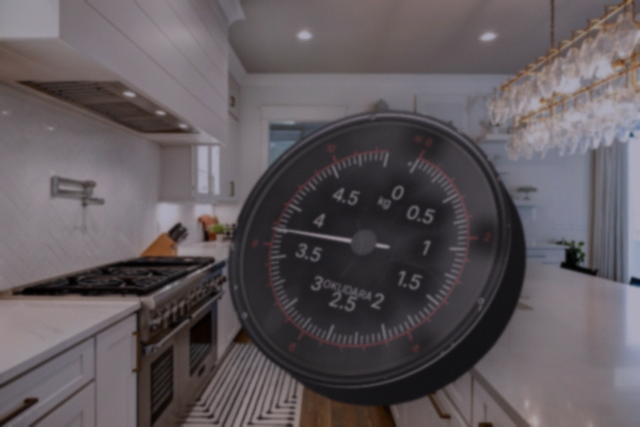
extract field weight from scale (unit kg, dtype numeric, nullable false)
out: 3.75 kg
